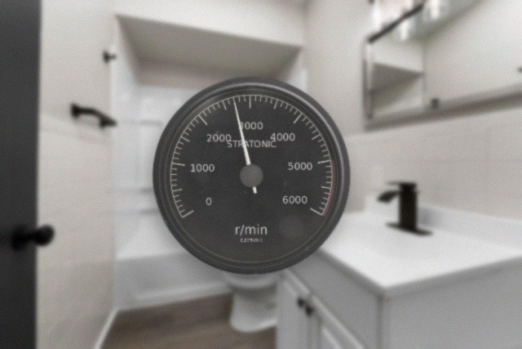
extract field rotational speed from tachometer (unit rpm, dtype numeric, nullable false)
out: 2700 rpm
